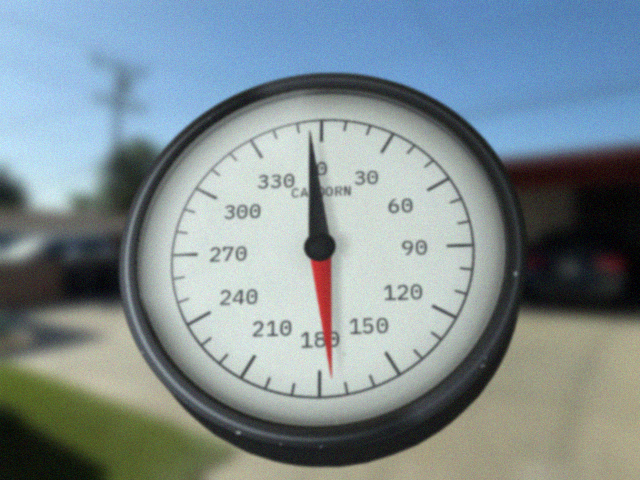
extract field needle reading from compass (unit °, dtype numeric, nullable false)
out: 175 °
